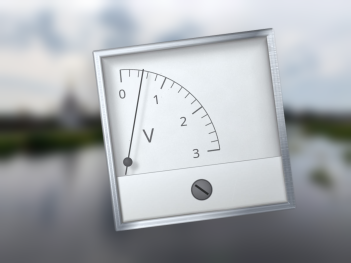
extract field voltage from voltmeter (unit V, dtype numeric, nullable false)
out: 0.5 V
